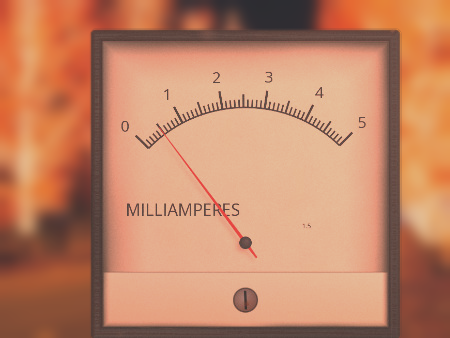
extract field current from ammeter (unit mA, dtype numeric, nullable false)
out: 0.5 mA
